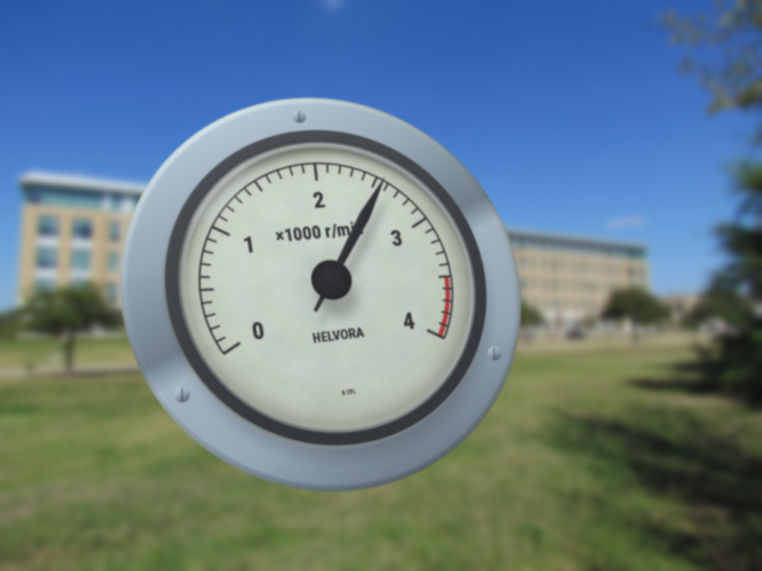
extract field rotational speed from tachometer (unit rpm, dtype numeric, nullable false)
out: 2550 rpm
